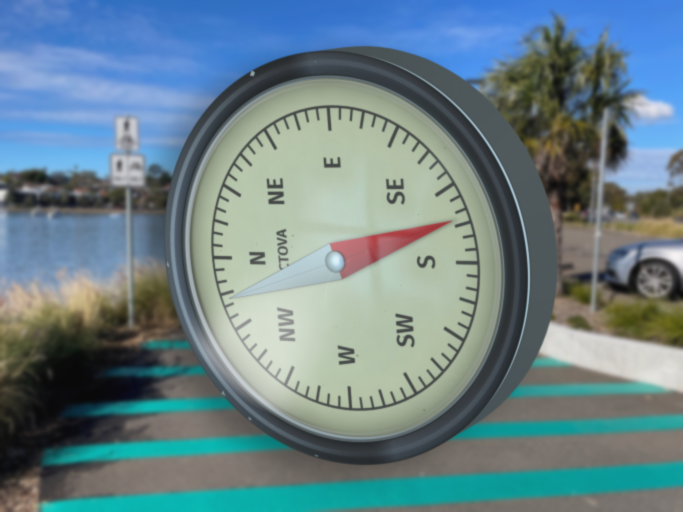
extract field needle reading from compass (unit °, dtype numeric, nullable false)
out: 162.5 °
